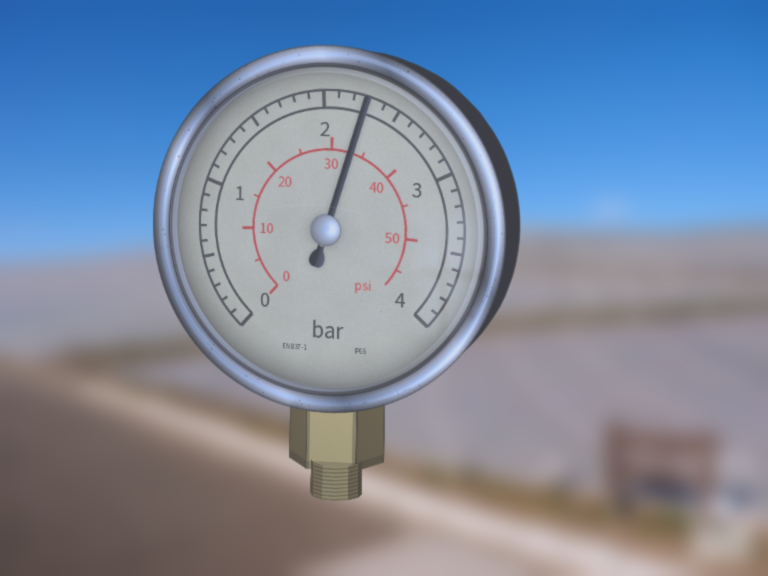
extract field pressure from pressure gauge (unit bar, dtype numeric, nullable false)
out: 2.3 bar
